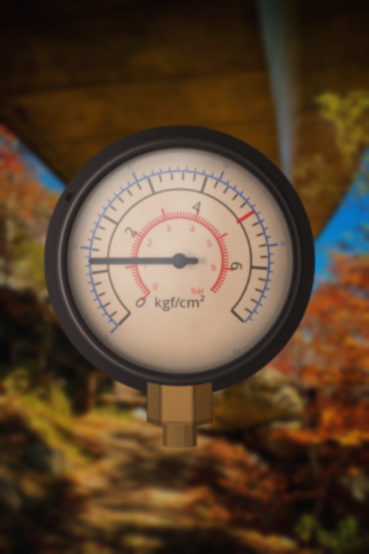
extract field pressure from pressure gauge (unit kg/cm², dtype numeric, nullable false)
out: 1.2 kg/cm²
